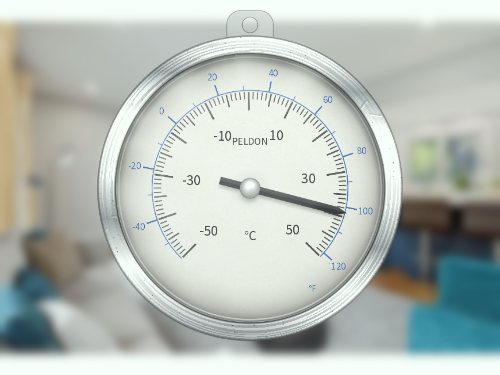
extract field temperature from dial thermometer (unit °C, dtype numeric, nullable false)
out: 39 °C
